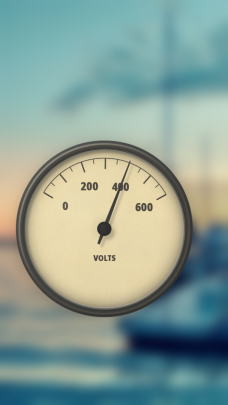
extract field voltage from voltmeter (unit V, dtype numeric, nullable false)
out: 400 V
